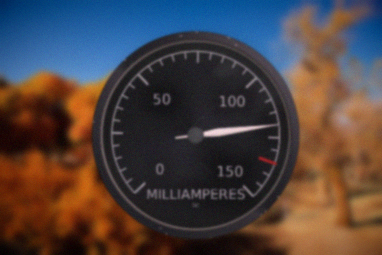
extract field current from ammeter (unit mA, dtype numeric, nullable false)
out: 120 mA
